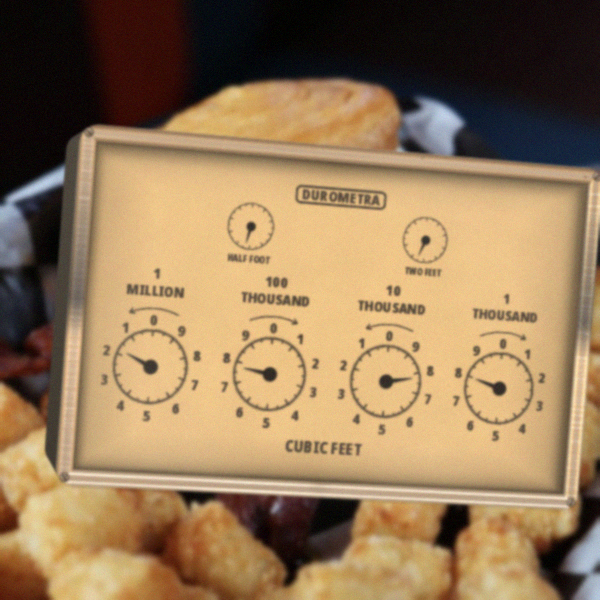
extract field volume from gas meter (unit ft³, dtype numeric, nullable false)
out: 177800 ft³
